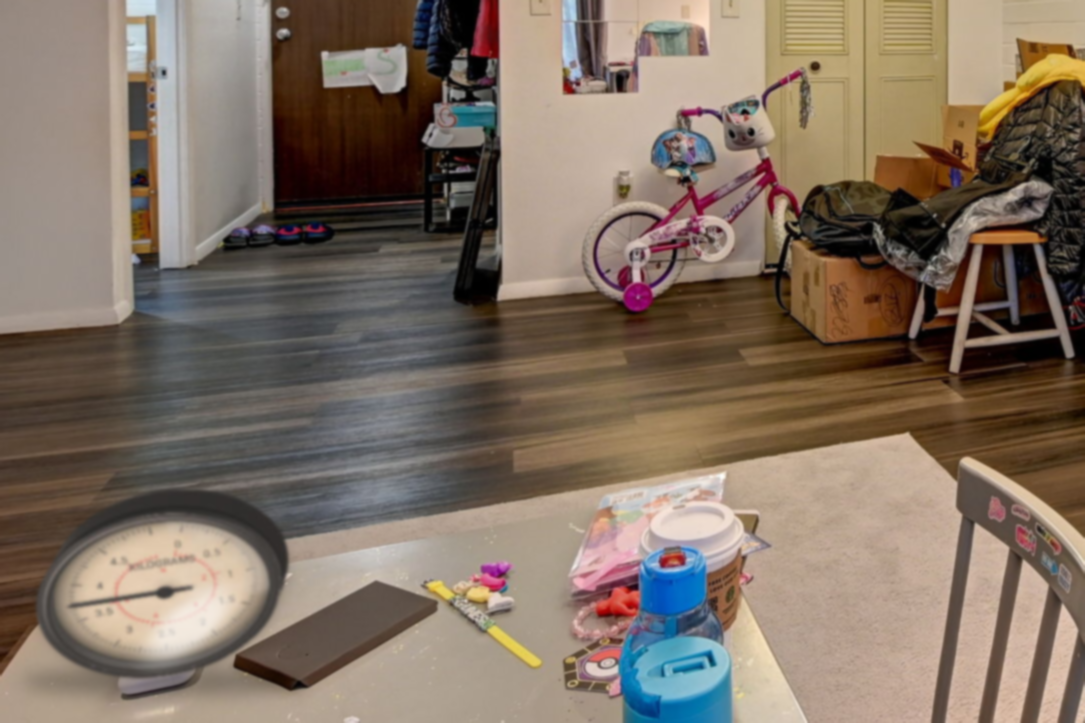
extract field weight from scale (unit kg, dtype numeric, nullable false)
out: 3.75 kg
